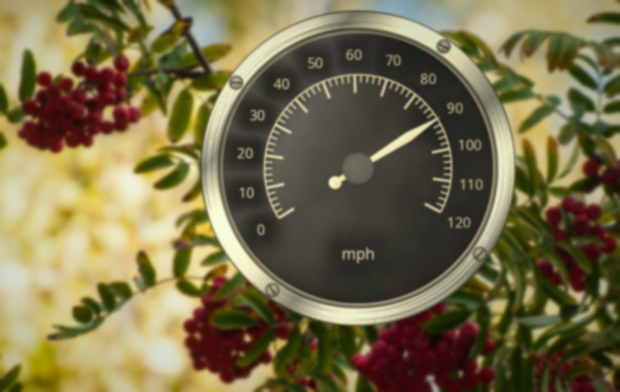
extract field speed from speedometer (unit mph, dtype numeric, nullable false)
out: 90 mph
